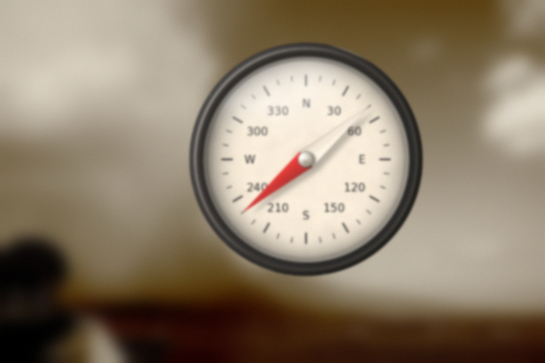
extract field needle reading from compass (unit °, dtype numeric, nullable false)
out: 230 °
